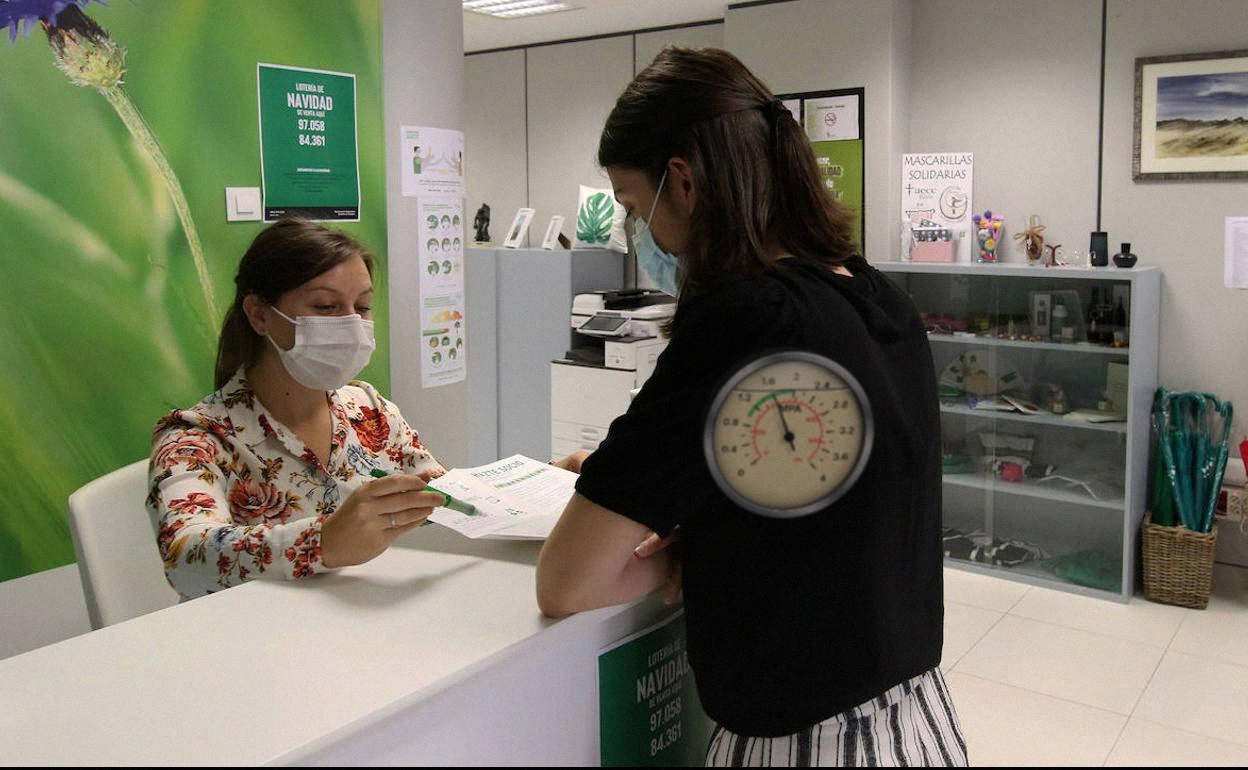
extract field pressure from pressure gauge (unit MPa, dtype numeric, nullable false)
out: 1.6 MPa
